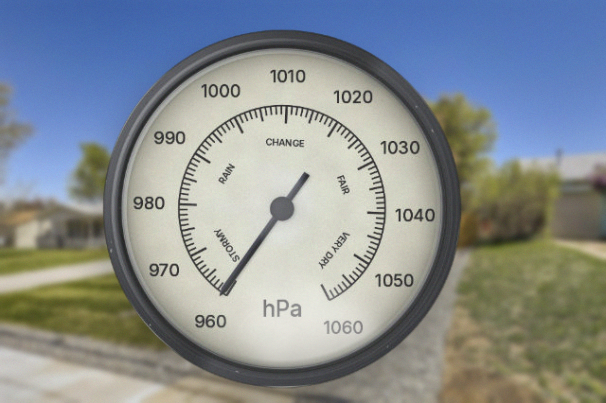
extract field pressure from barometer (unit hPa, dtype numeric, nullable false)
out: 961 hPa
